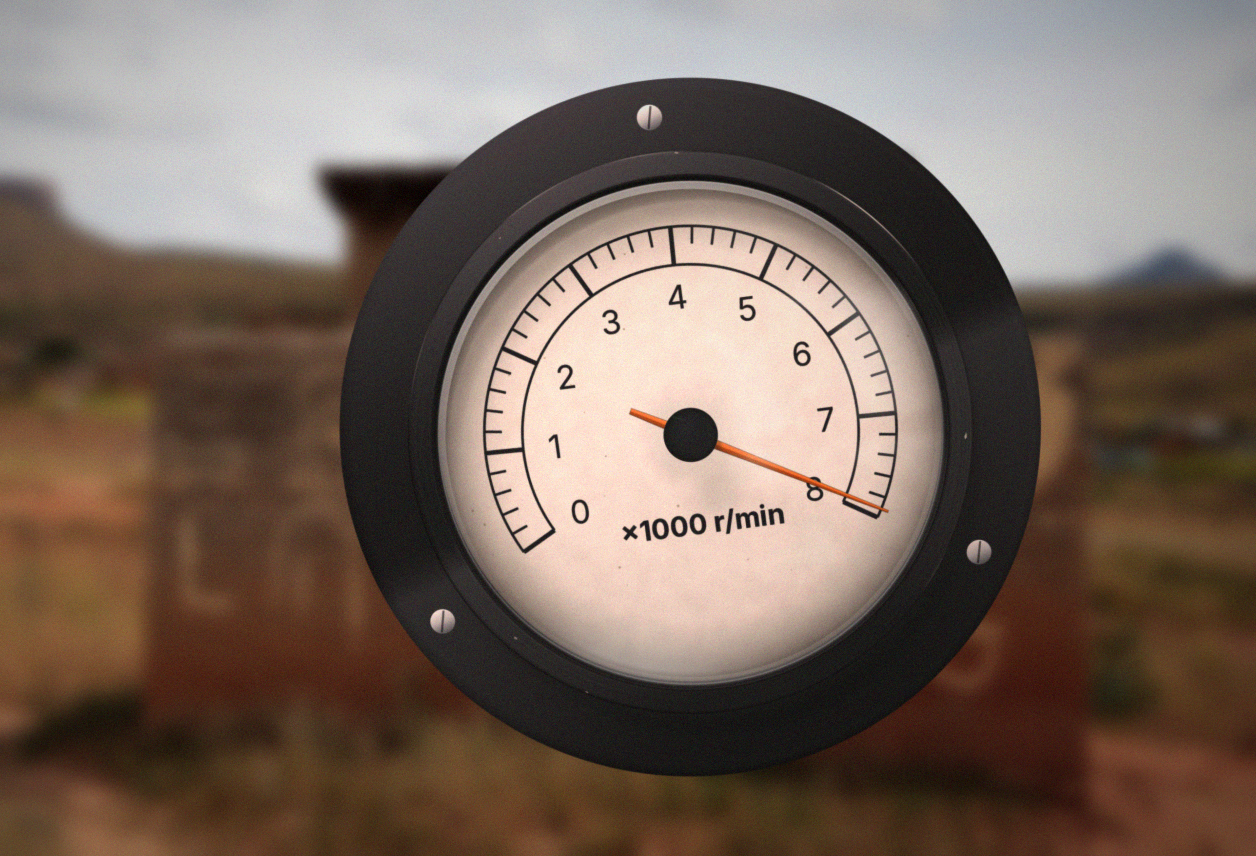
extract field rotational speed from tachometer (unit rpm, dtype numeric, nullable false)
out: 7900 rpm
